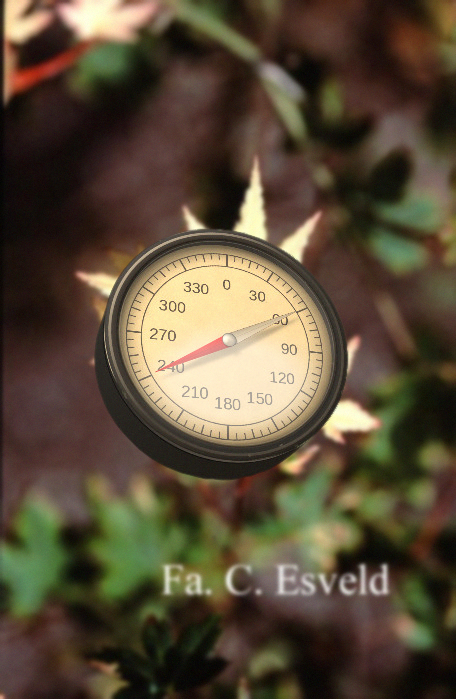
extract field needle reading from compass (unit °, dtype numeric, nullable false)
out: 240 °
